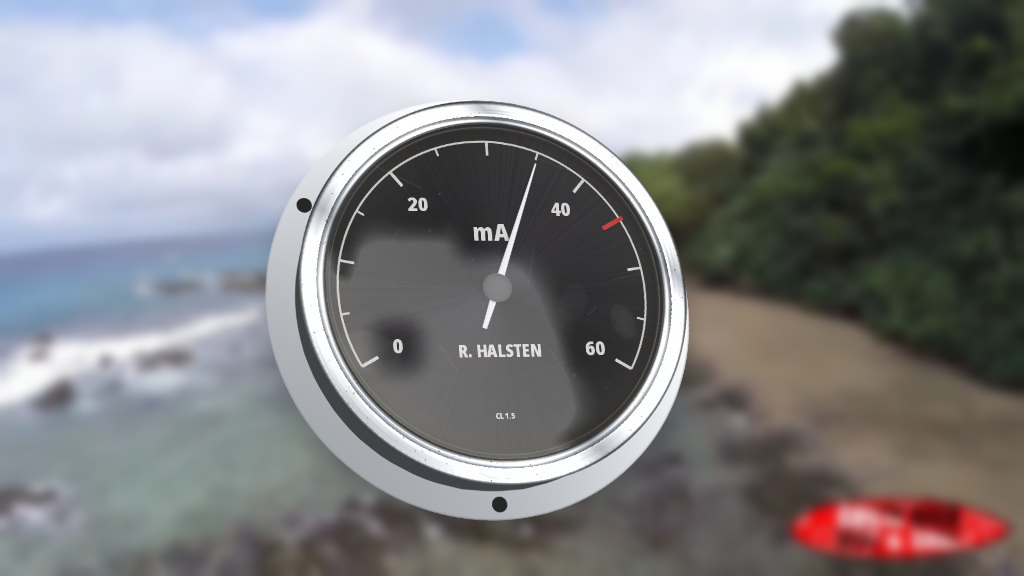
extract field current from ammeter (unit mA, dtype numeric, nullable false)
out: 35 mA
